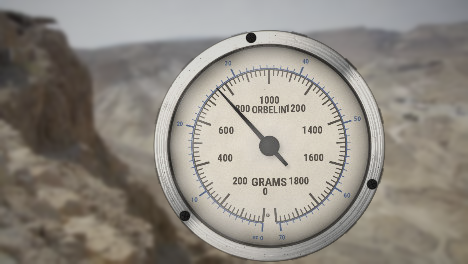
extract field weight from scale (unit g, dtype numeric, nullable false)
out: 760 g
